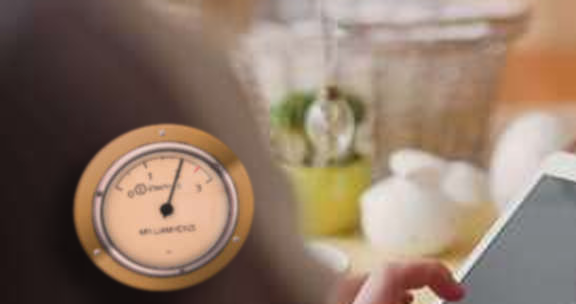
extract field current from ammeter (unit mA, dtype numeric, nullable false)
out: 2 mA
